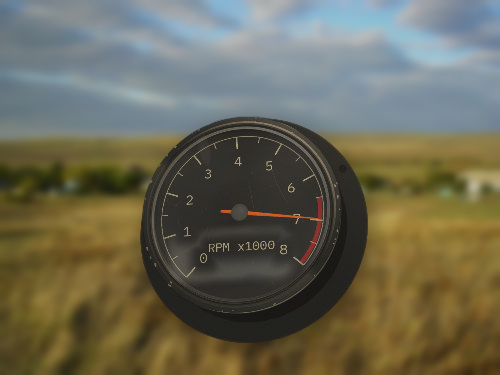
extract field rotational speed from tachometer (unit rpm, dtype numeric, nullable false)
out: 7000 rpm
